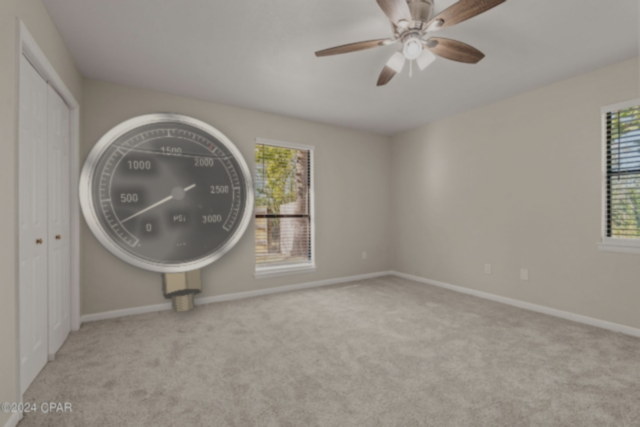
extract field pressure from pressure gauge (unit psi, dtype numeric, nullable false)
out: 250 psi
